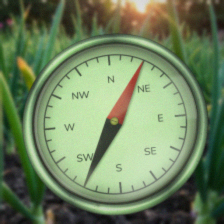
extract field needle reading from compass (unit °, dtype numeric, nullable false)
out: 30 °
